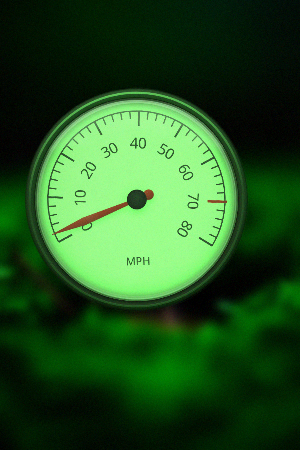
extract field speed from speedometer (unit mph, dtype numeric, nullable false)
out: 2 mph
